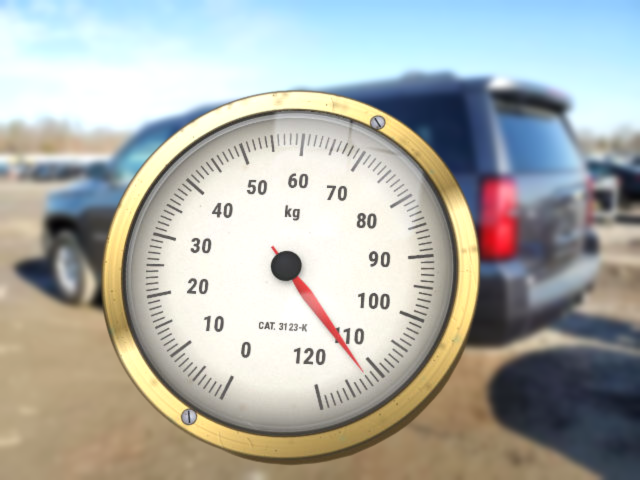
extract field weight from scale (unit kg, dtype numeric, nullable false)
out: 112 kg
